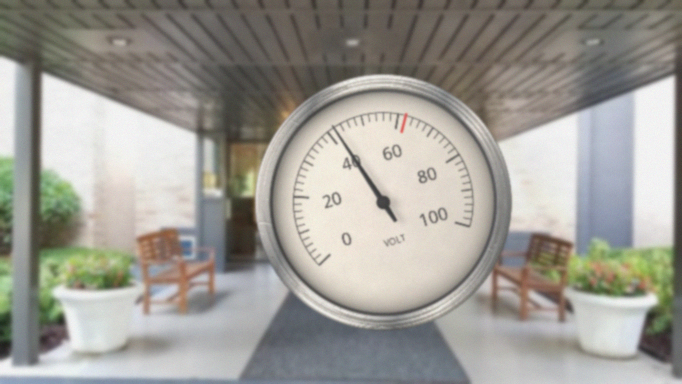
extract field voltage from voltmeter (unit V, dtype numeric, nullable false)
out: 42 V
